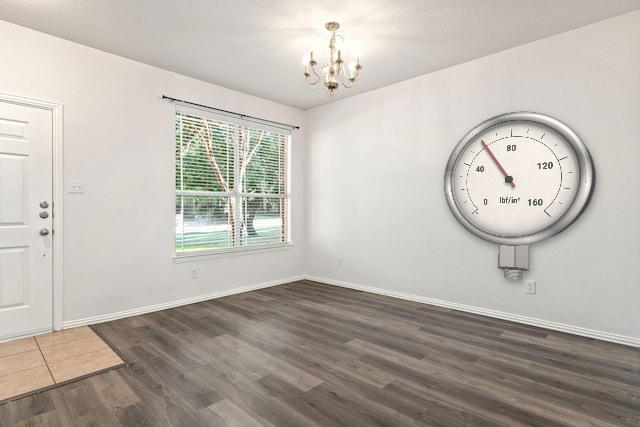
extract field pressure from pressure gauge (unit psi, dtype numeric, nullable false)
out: 60 psi
